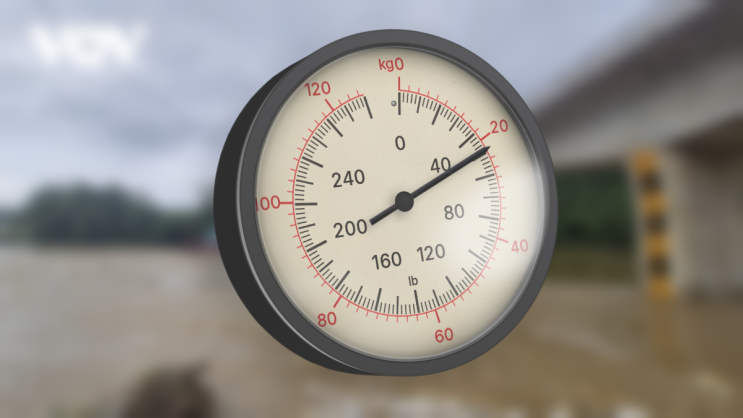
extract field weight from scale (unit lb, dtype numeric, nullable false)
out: 48 lb
